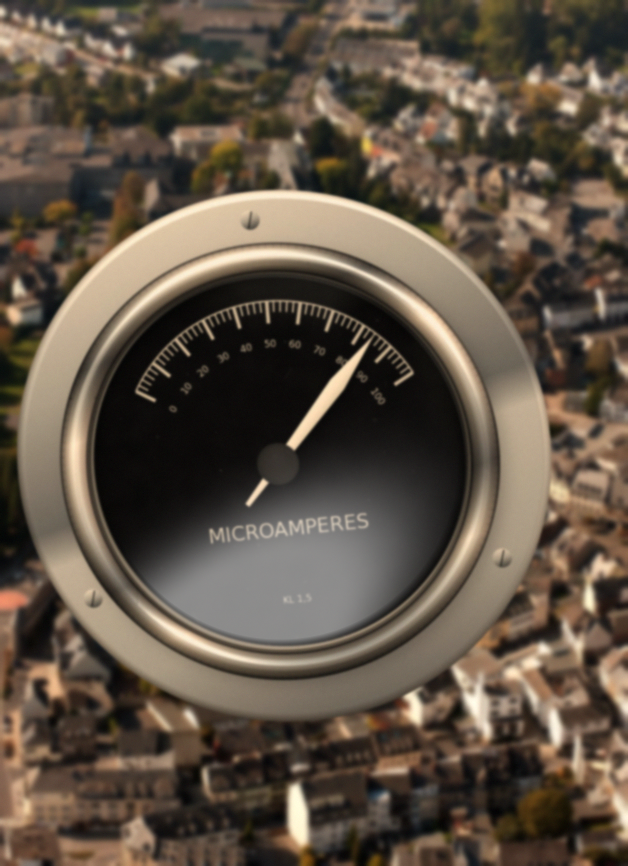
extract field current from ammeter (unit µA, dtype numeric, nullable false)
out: 84 µA
